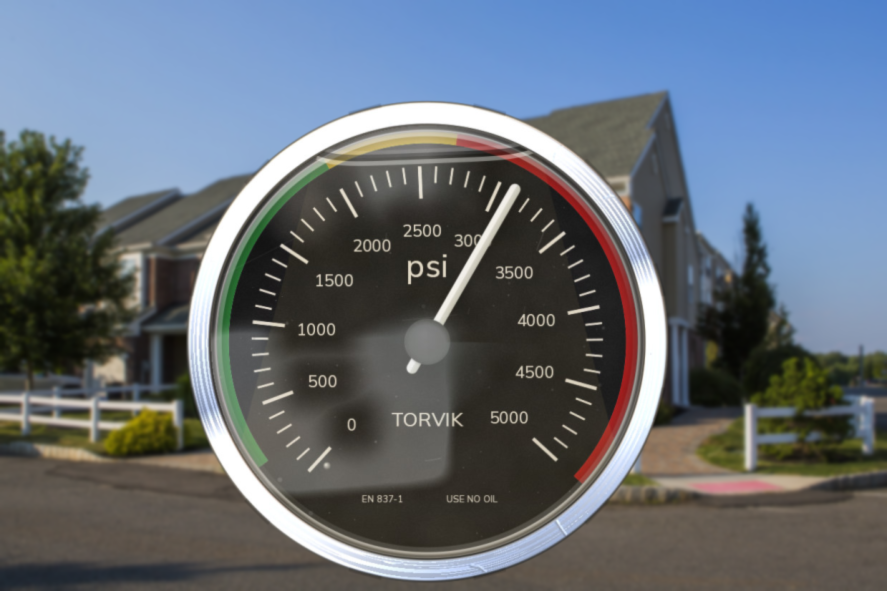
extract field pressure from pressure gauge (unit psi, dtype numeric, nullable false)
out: 3100 psi
